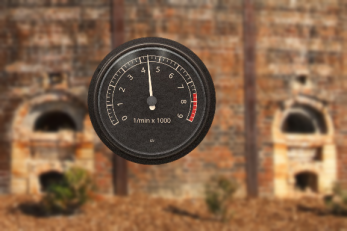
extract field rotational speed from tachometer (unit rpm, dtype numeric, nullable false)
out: 4400 rpm
